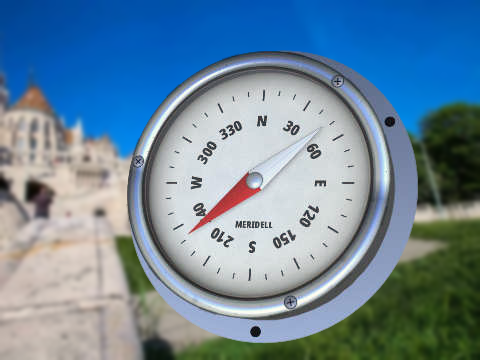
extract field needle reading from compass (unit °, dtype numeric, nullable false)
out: 230 °
